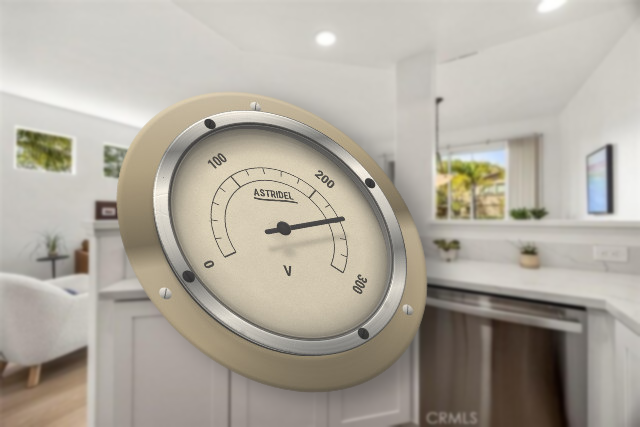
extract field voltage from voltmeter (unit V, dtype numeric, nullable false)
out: 240 V
